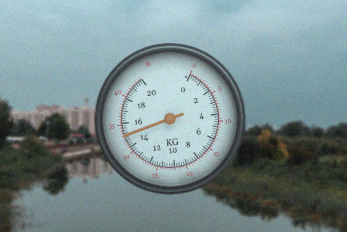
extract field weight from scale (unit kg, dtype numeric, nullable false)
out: 15 kg
